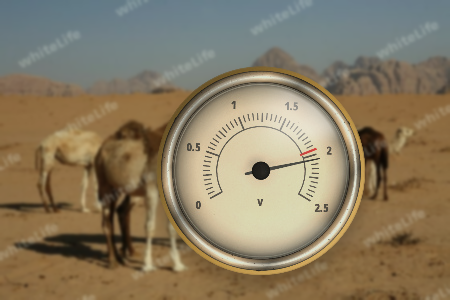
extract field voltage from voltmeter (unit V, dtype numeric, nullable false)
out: 2.05 V
